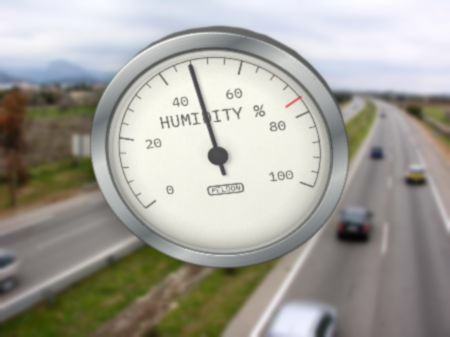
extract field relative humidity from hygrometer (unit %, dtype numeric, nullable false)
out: 48 %
